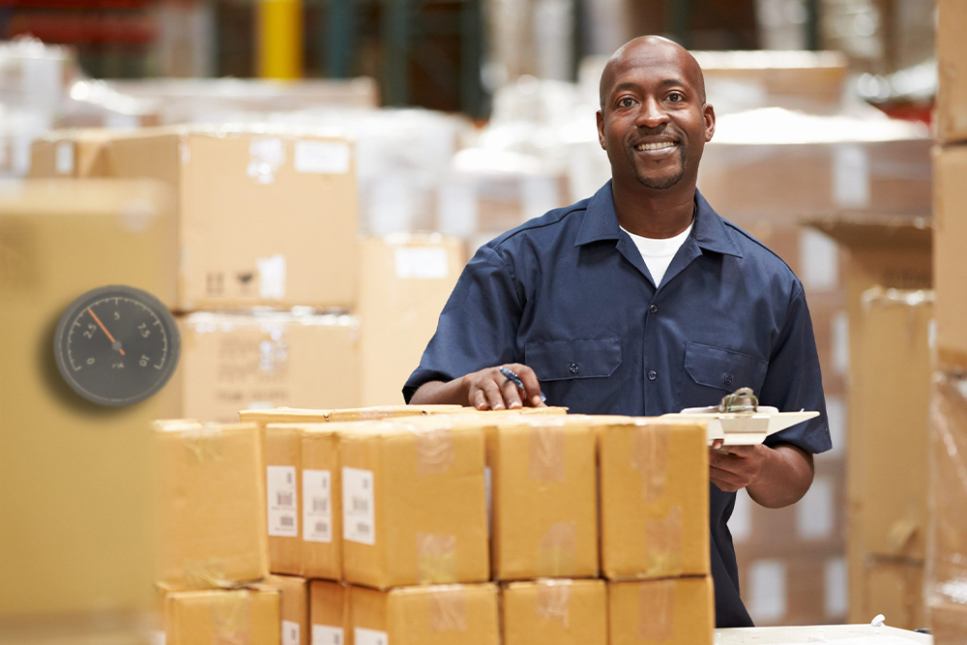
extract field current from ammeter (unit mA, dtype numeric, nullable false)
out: 3.5 mA
